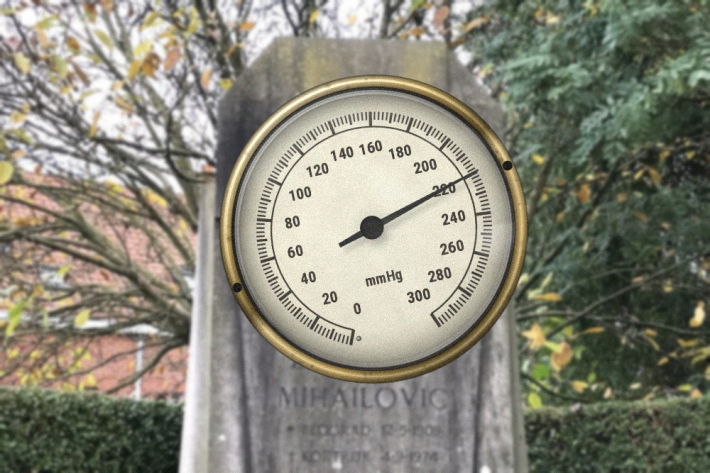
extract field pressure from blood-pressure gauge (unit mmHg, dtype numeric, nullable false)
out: 220 mmHg
